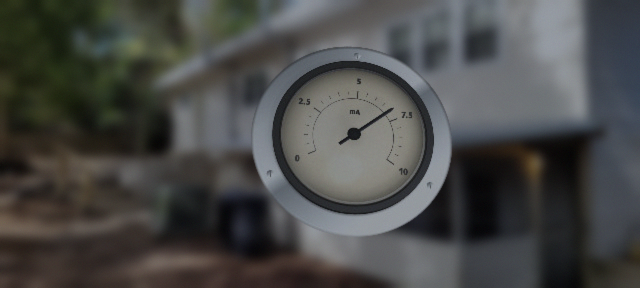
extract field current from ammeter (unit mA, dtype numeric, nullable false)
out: 7 mA
